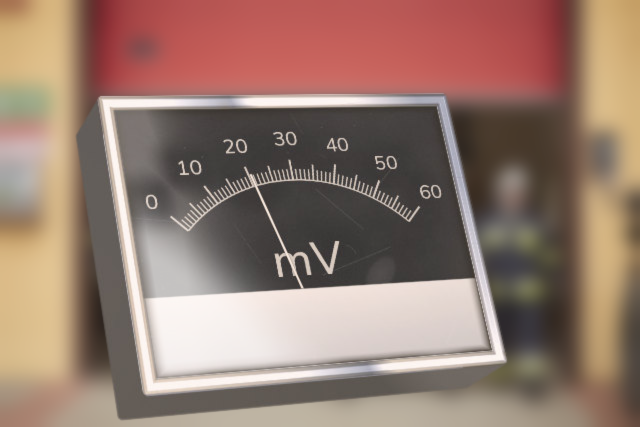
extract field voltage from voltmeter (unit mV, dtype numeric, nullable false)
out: 20 mV
